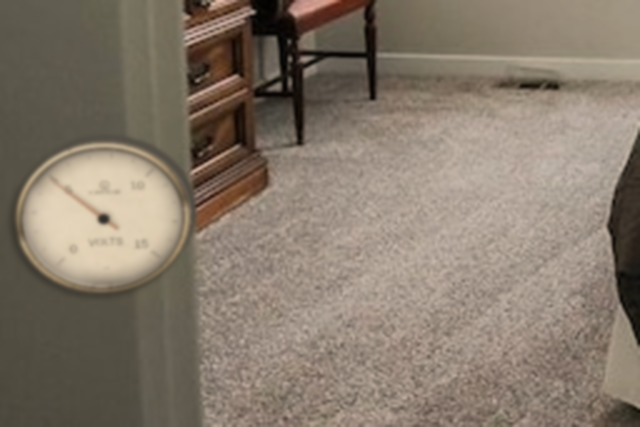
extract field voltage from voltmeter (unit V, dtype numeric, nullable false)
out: 5 V
